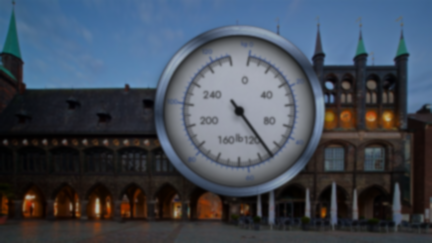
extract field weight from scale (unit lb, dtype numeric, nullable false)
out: 110 lb
